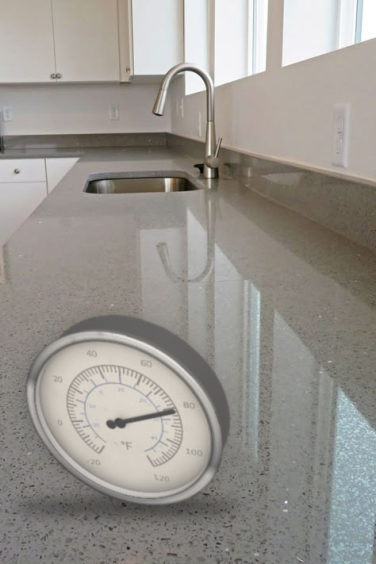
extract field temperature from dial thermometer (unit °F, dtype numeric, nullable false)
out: 80 °F
